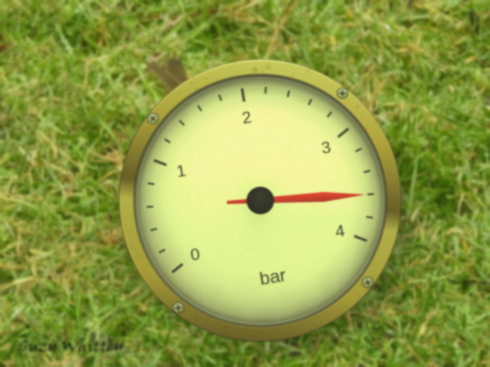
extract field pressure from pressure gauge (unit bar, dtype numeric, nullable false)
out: 3.6 bar
